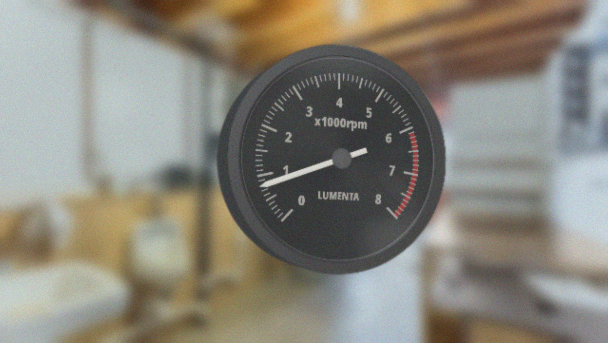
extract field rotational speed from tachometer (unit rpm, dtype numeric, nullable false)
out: 800 rpm
